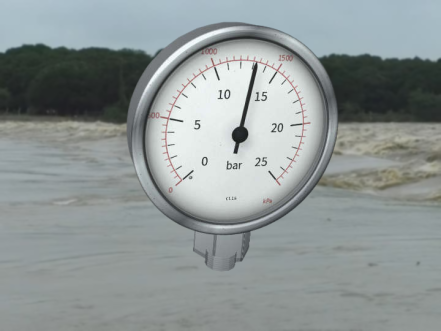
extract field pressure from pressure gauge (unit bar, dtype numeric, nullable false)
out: 13 bar
